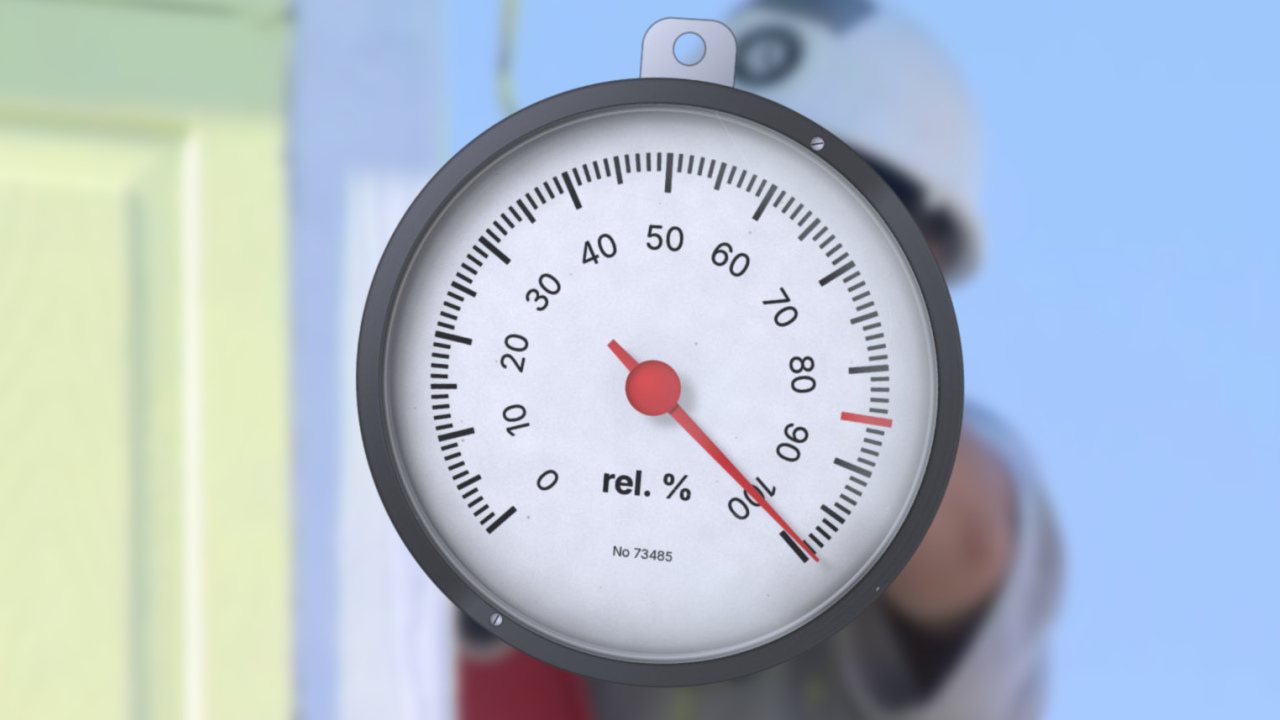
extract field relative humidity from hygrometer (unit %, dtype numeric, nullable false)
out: 99 %
